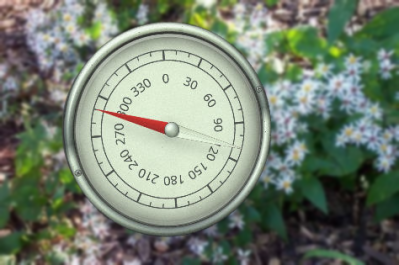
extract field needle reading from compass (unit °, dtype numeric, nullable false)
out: 290 °
